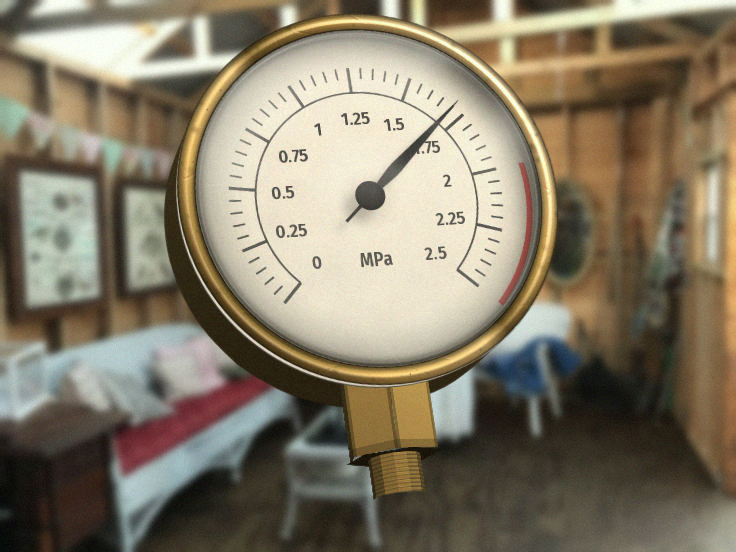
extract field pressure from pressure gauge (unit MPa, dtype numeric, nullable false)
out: 1.7 MPa
